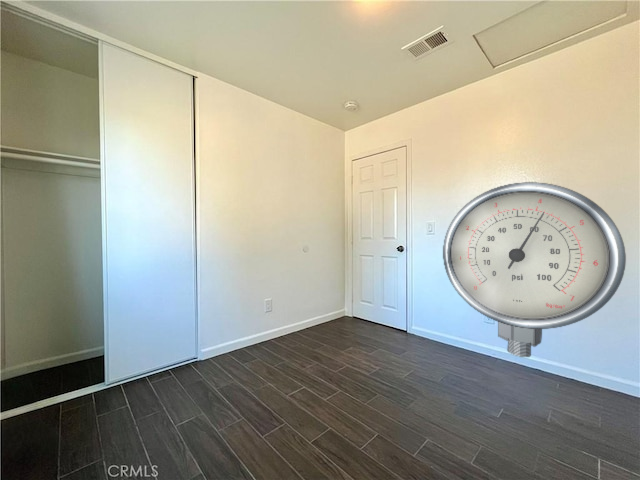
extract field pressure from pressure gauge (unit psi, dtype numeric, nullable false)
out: 60 psi
